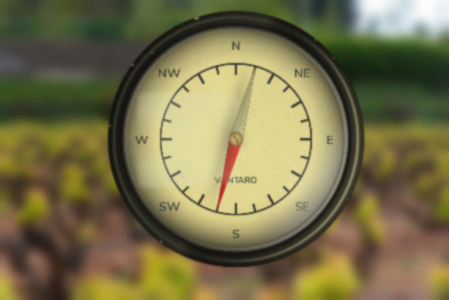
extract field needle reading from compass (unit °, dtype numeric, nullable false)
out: 195 °
